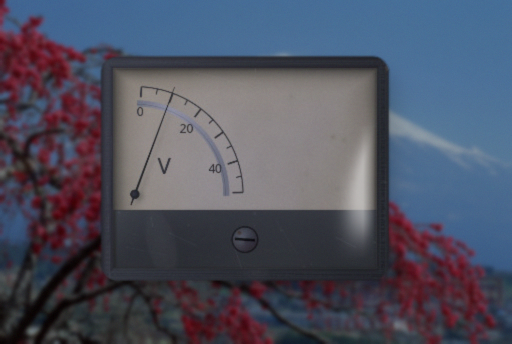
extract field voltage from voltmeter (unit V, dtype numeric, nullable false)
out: 10 V
